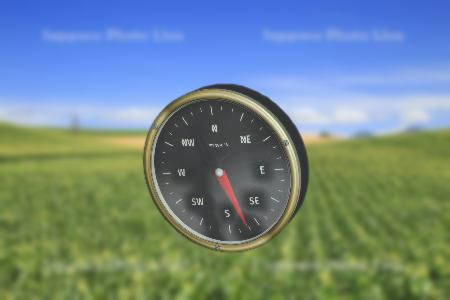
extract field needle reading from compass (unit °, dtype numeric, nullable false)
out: 160 °
